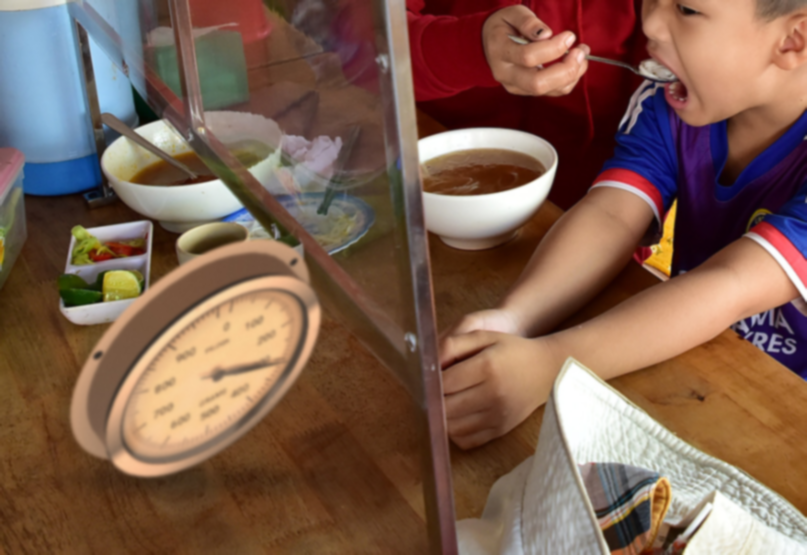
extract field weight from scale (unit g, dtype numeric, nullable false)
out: 300 g
